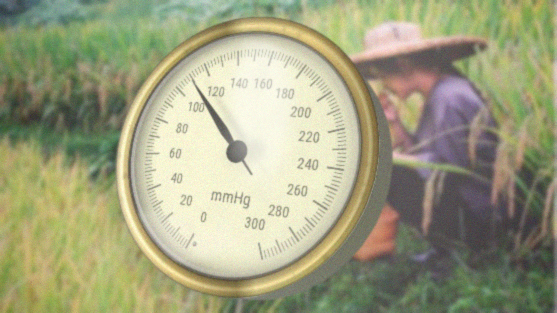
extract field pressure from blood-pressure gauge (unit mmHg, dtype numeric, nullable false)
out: 110 mmHg
